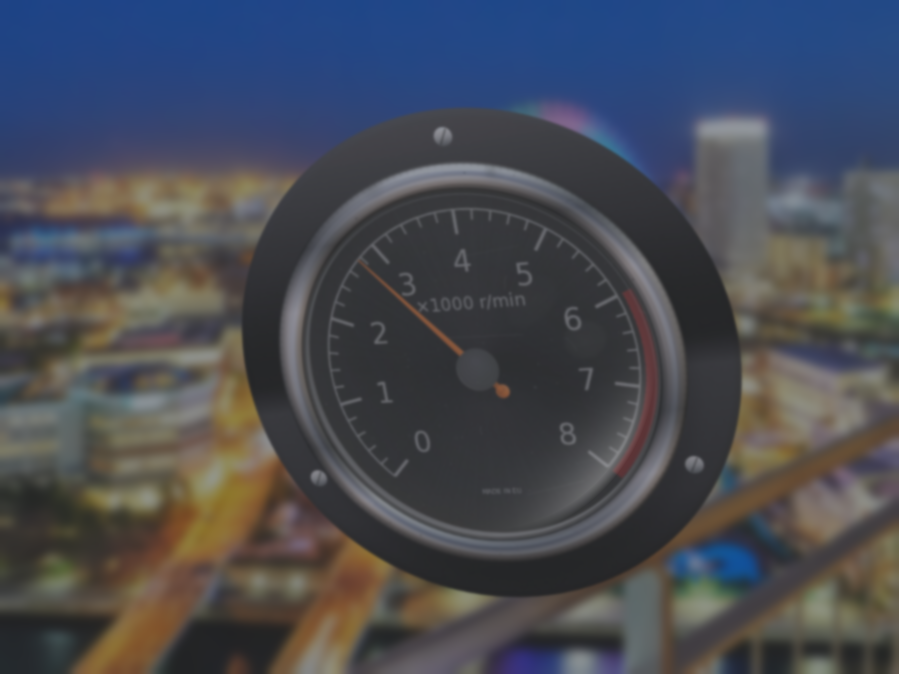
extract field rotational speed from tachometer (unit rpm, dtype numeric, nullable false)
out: 2800 rpm
